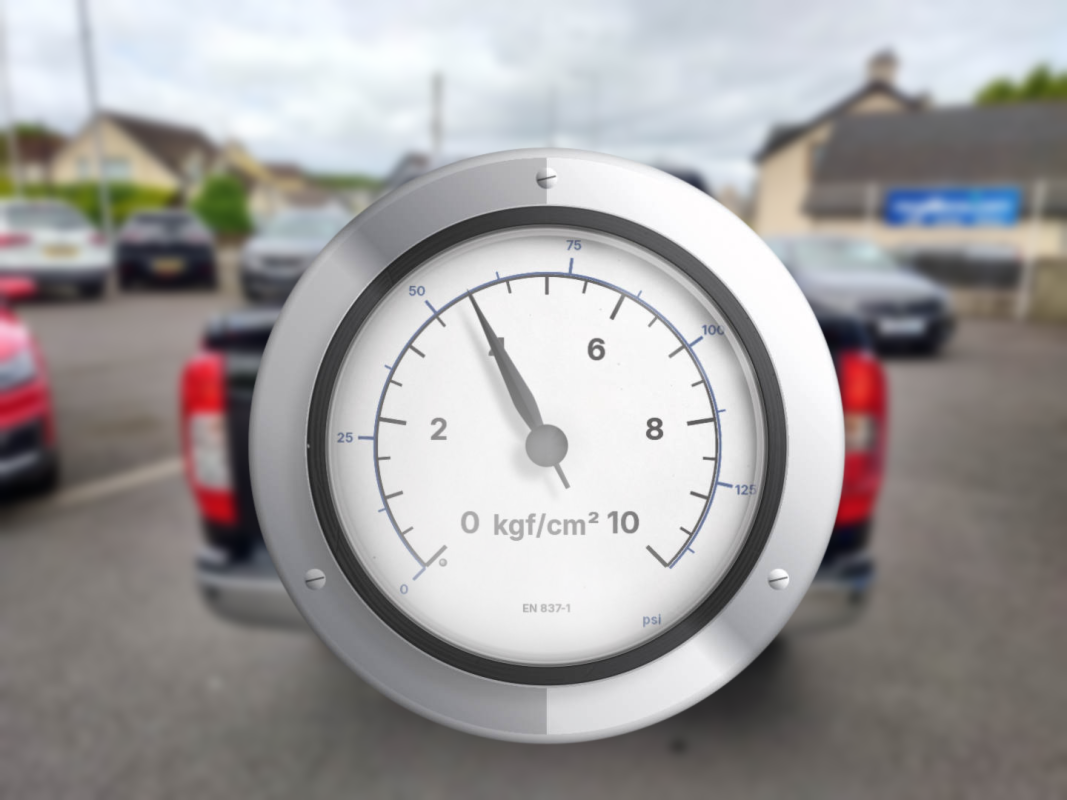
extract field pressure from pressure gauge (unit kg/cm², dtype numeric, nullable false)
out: 4 kg/cm²
